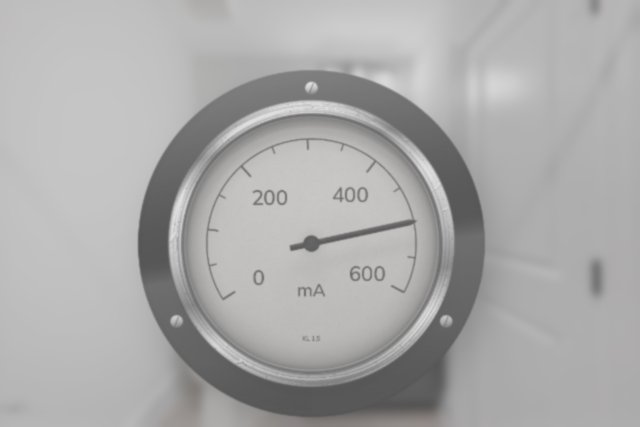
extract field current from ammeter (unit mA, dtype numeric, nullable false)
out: 500 mA
